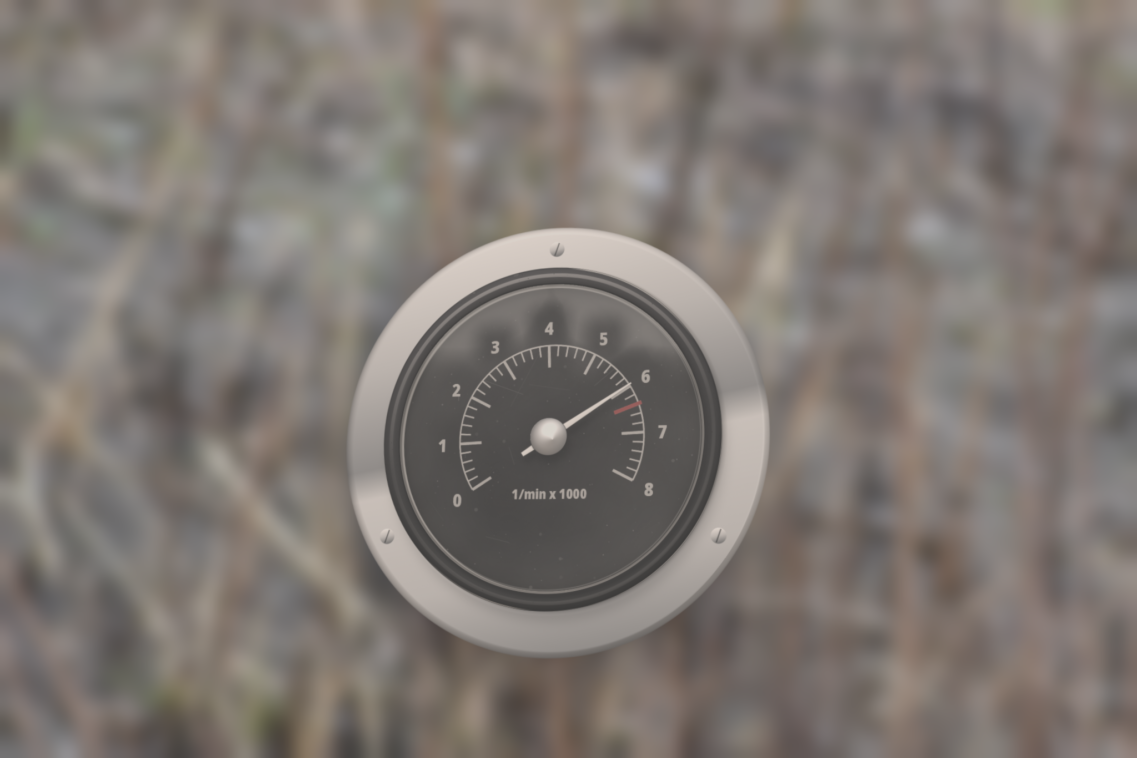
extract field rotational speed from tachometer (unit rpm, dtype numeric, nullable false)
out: 6000 rpm
